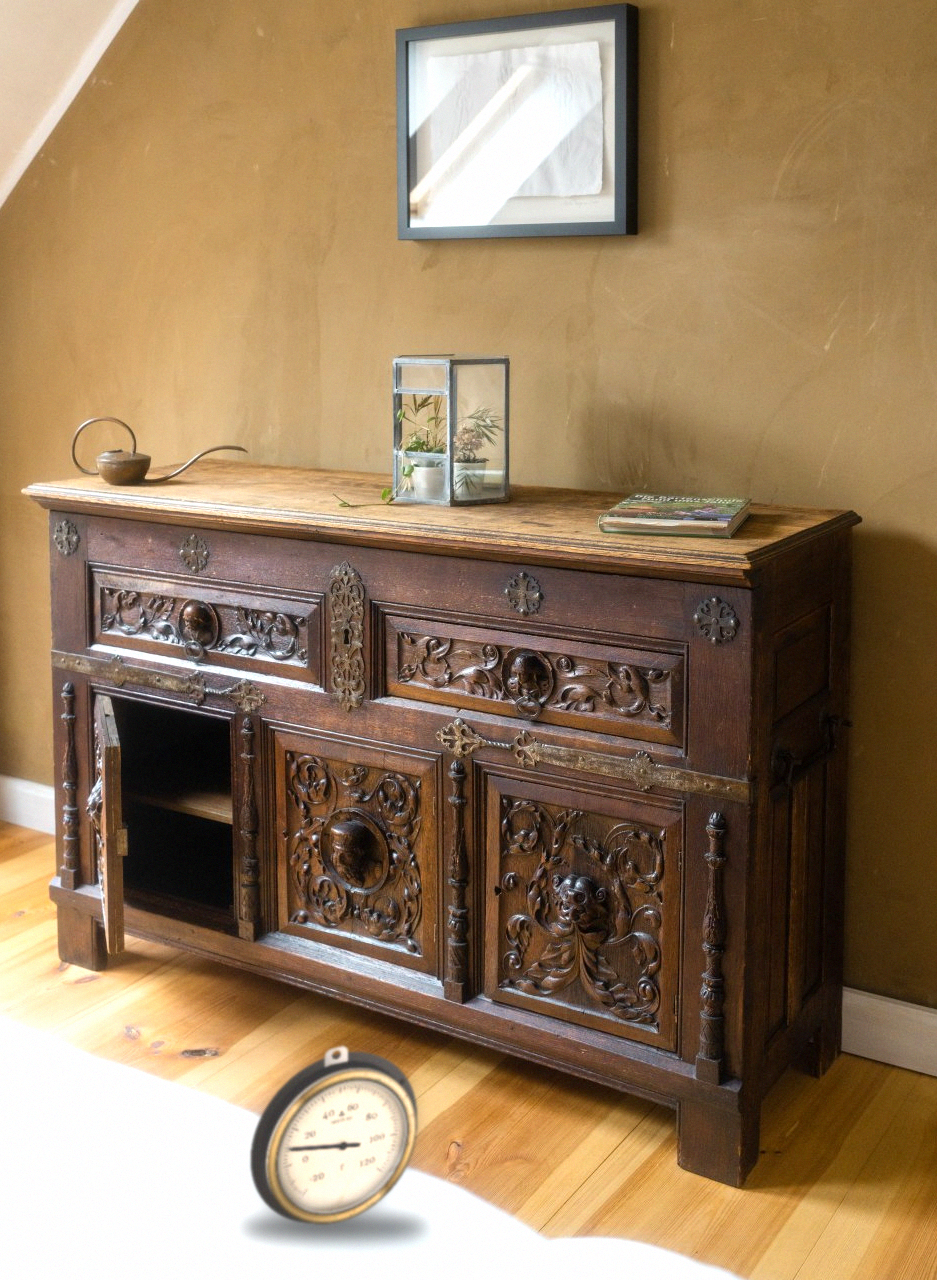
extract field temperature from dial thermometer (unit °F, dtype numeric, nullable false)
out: 10 °F
